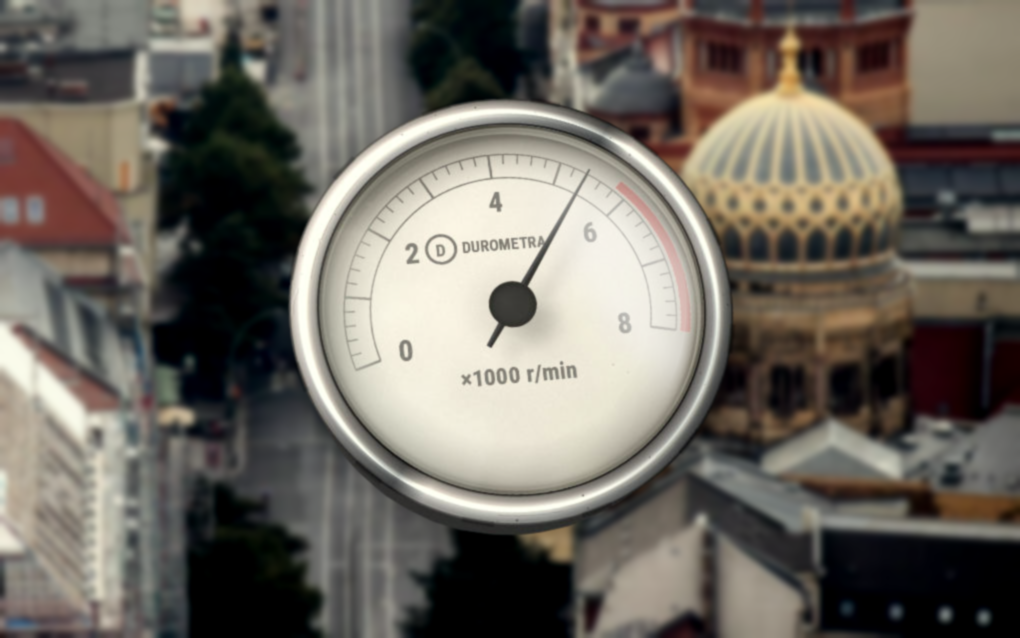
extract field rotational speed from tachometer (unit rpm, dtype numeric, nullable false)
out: 5400 rpm
